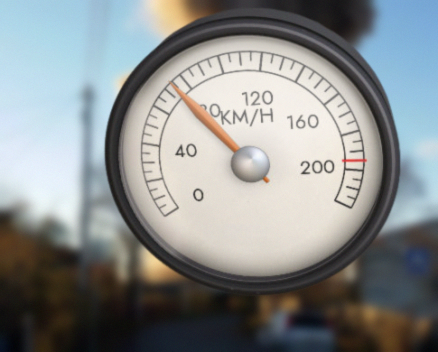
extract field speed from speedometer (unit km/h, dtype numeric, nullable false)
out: 75 km/h
